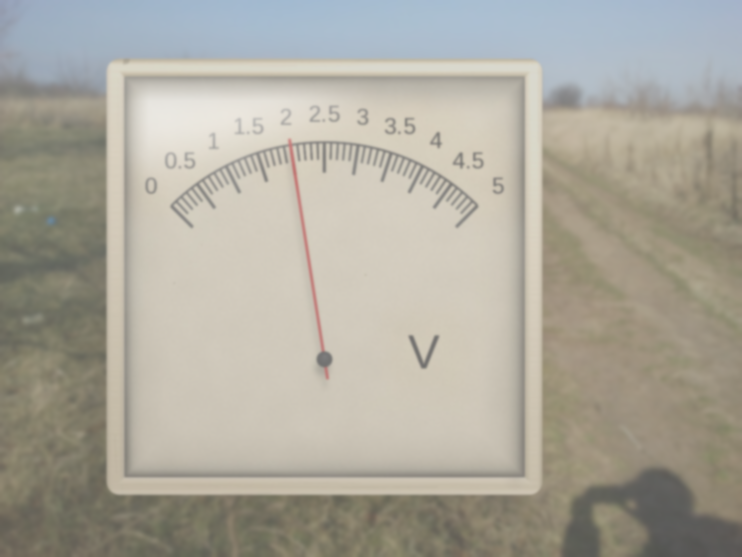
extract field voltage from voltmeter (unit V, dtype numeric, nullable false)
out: 2 V
